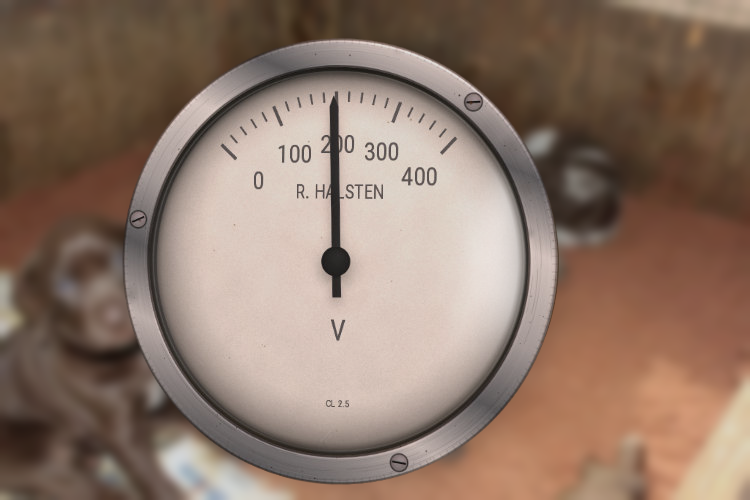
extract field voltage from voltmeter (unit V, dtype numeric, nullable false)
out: 200 V
